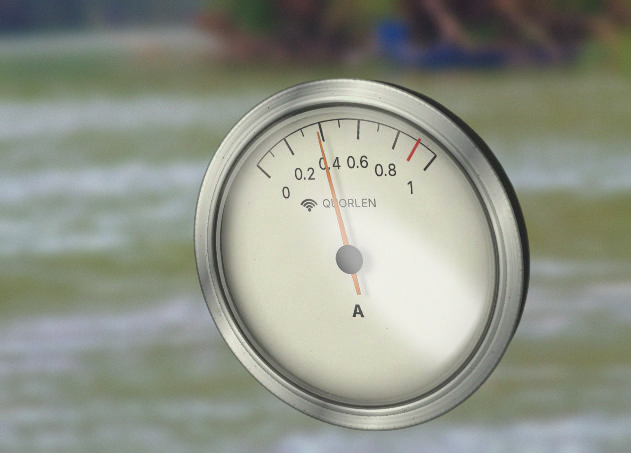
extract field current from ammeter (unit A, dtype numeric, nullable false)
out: 0.4 A
